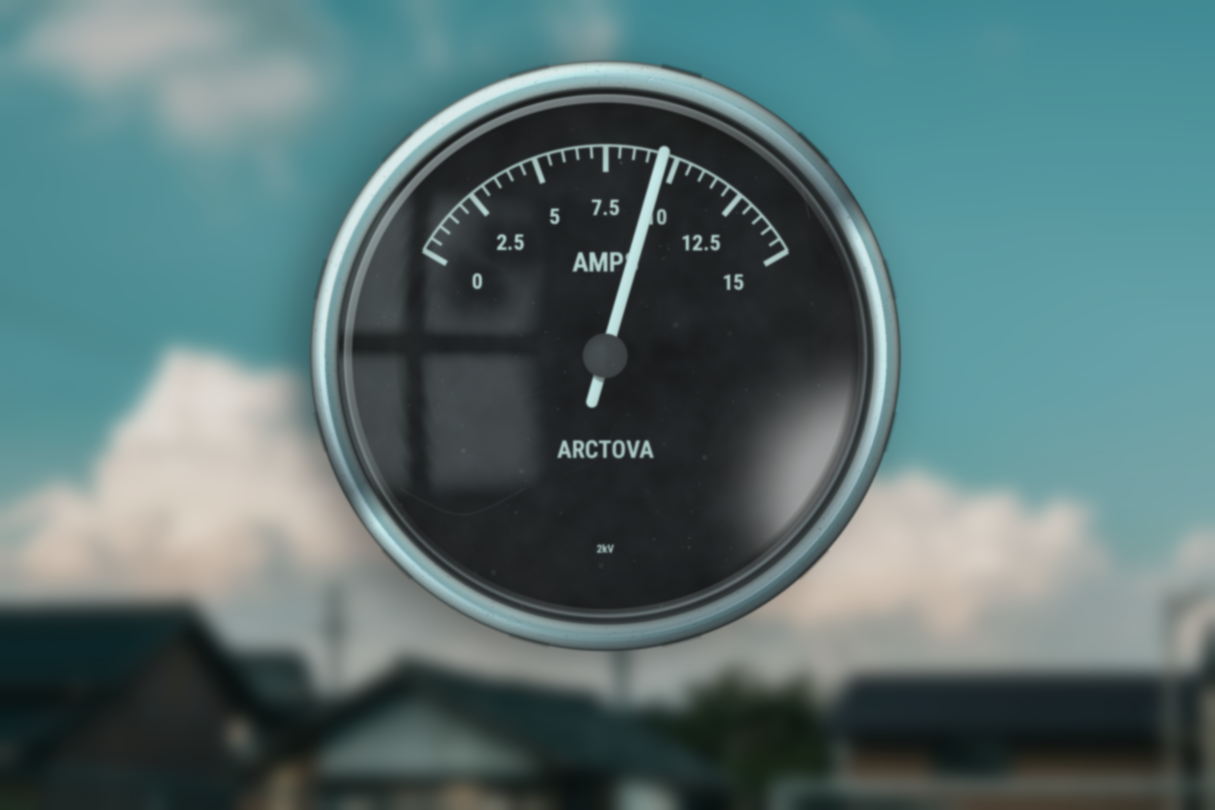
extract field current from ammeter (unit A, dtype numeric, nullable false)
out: 9.5 A
